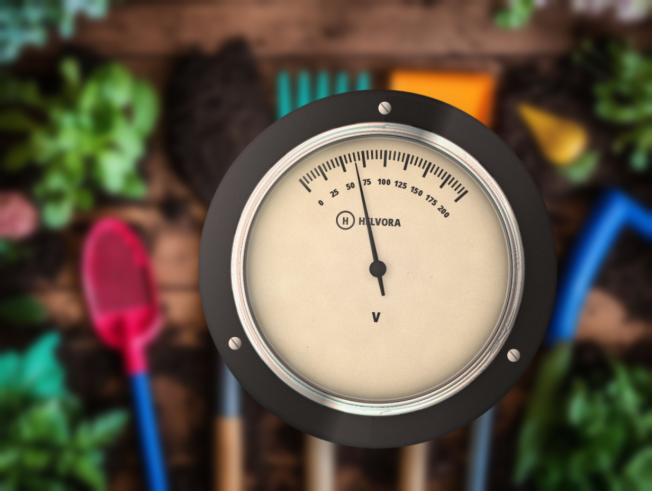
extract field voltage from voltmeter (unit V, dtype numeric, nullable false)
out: 65 V
